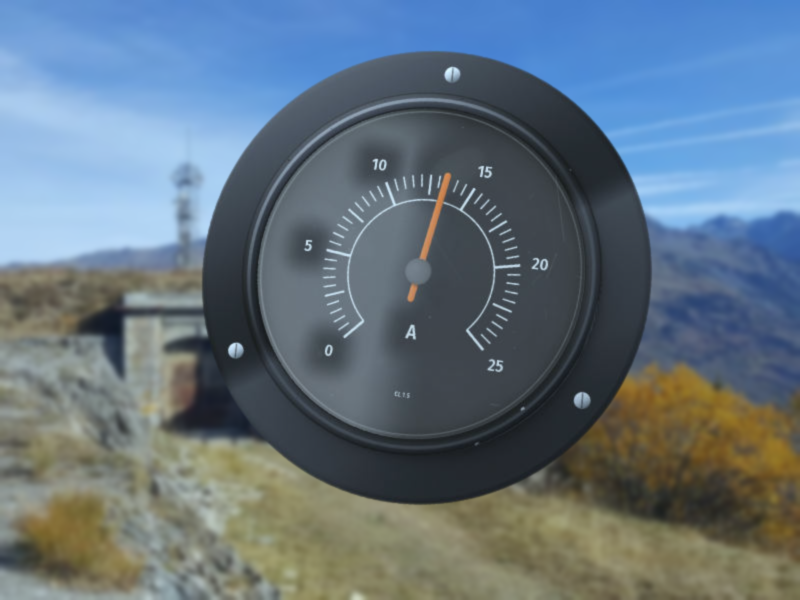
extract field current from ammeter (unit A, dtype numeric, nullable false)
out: 13.5 A
